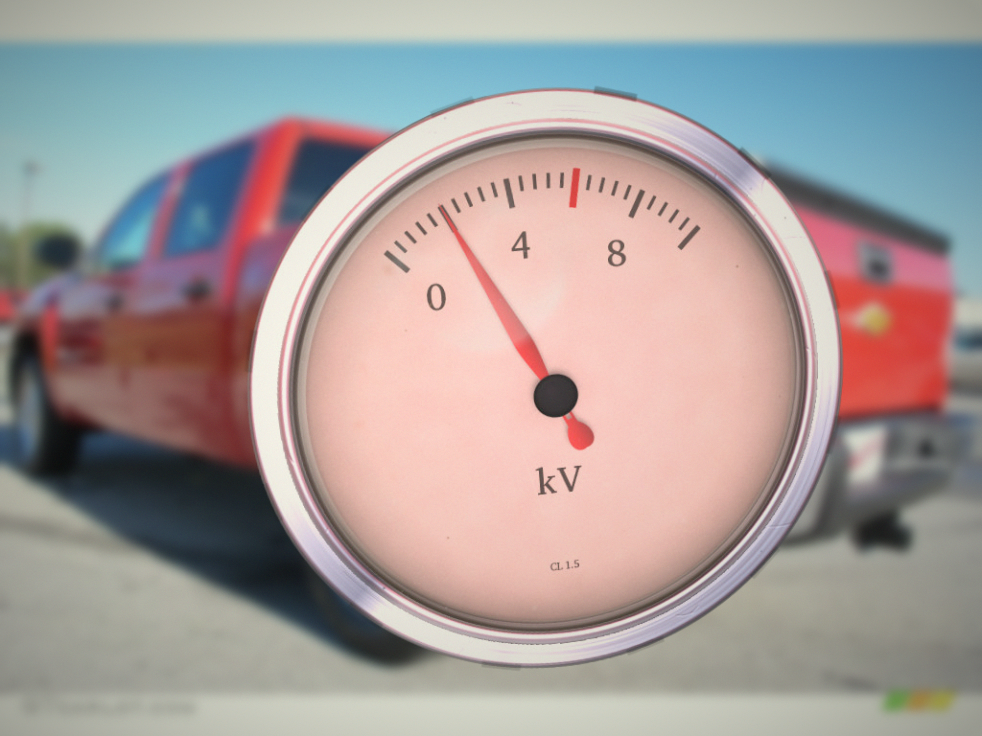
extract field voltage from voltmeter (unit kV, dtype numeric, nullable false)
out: 2 kV
